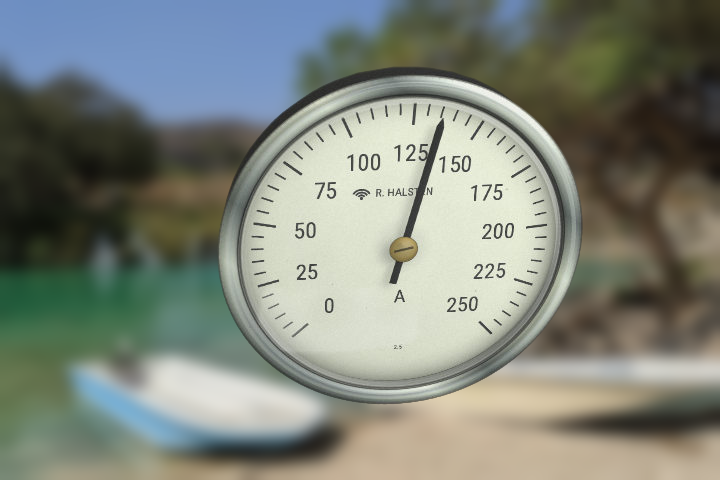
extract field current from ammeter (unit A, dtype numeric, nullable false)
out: 135 A
